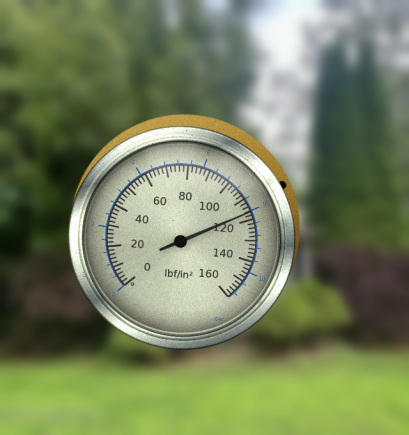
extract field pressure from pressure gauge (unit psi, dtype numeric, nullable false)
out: 116 psi
